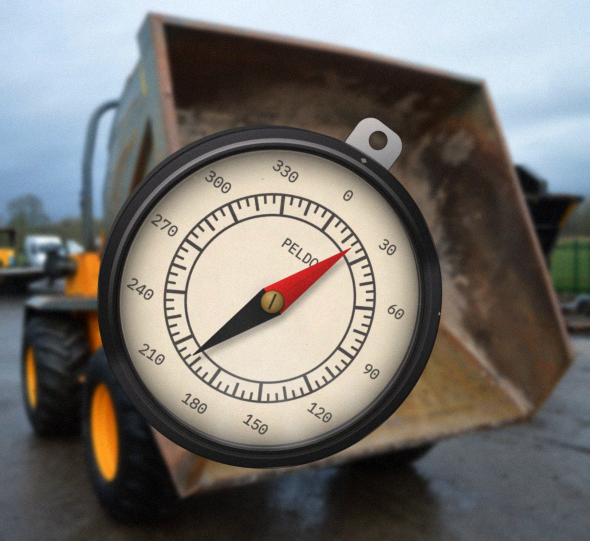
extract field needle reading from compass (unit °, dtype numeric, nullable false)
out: 20 °
